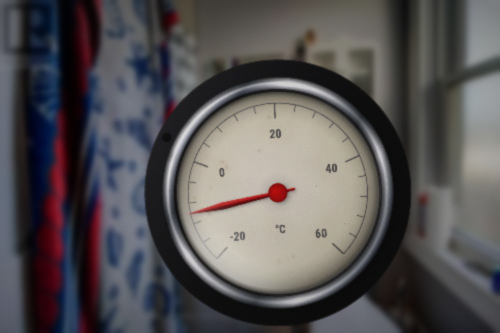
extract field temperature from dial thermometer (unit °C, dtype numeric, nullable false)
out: -10 °C
